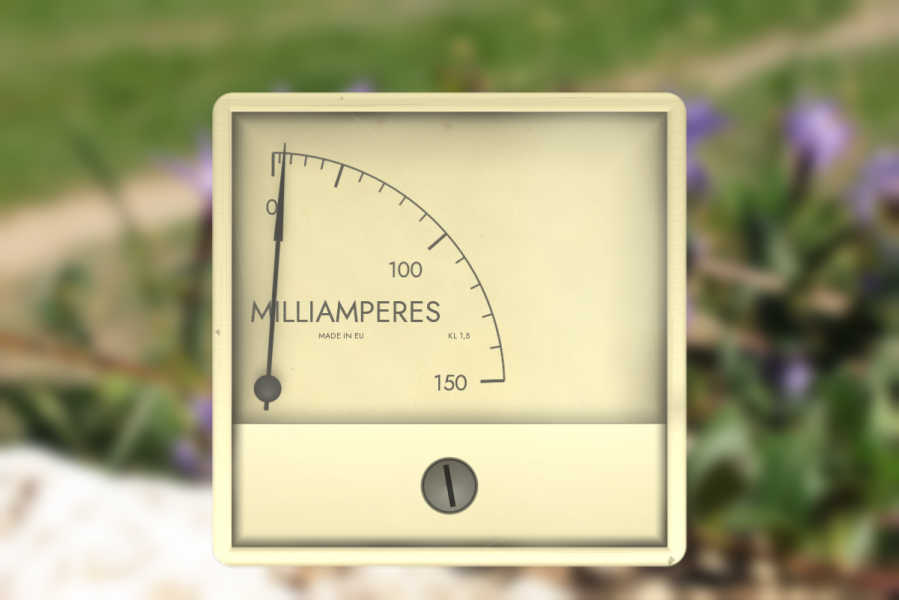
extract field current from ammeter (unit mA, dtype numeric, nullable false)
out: 15 mA
